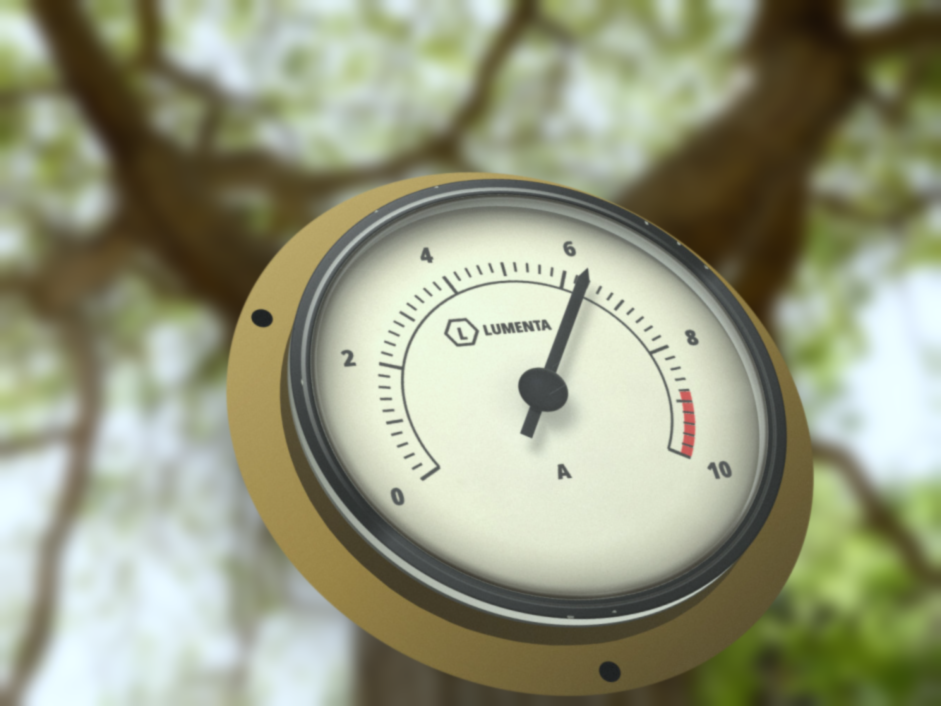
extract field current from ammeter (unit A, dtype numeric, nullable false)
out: 6.3 A
